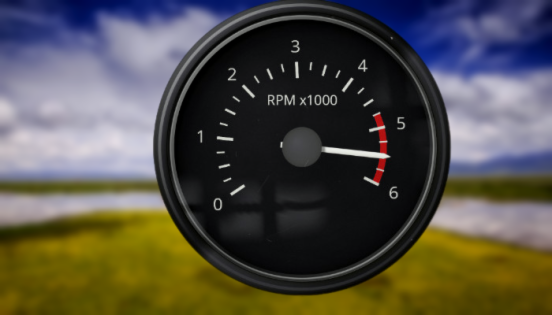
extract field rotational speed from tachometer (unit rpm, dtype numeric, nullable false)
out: 5500 rpm
